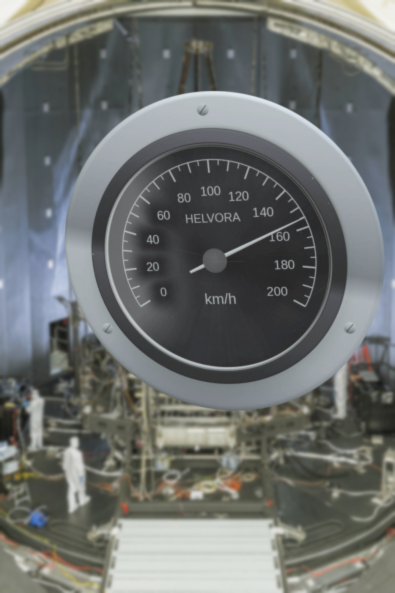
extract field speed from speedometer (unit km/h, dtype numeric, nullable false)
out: 155 km/h
